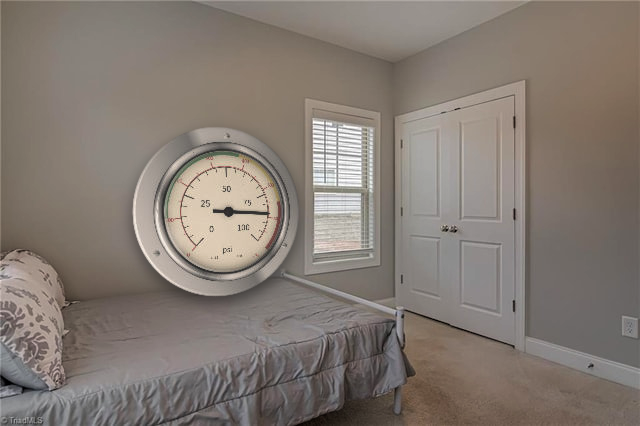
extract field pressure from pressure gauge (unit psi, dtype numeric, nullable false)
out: 85 psi
